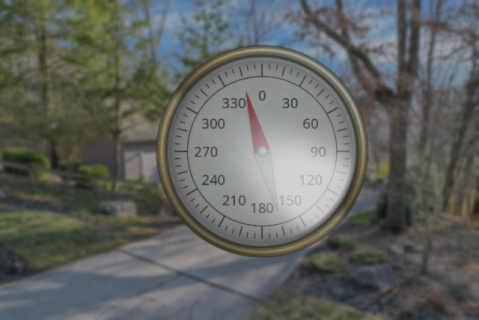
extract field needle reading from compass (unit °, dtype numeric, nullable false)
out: 345 °
